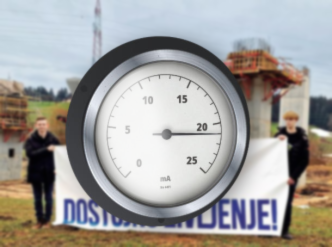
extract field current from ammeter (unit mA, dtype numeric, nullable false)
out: 21 mA
